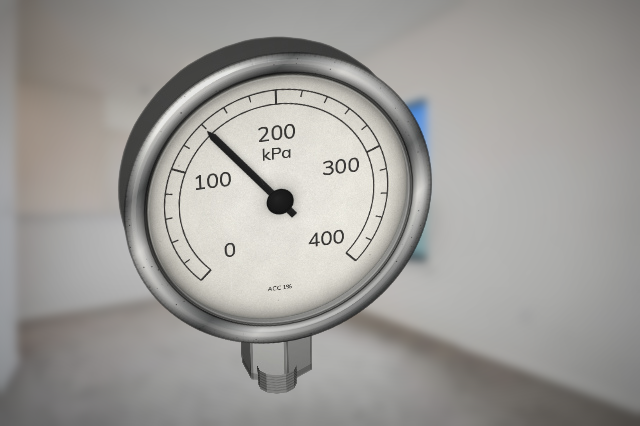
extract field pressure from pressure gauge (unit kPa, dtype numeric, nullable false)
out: 140 kPa
